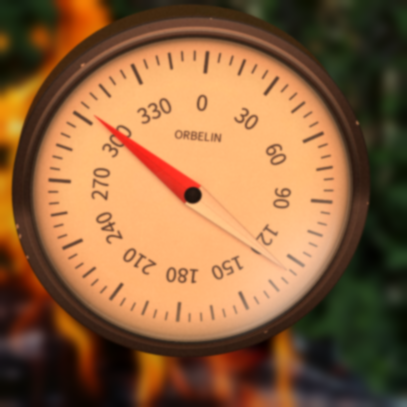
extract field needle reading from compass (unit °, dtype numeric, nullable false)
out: 305 °
